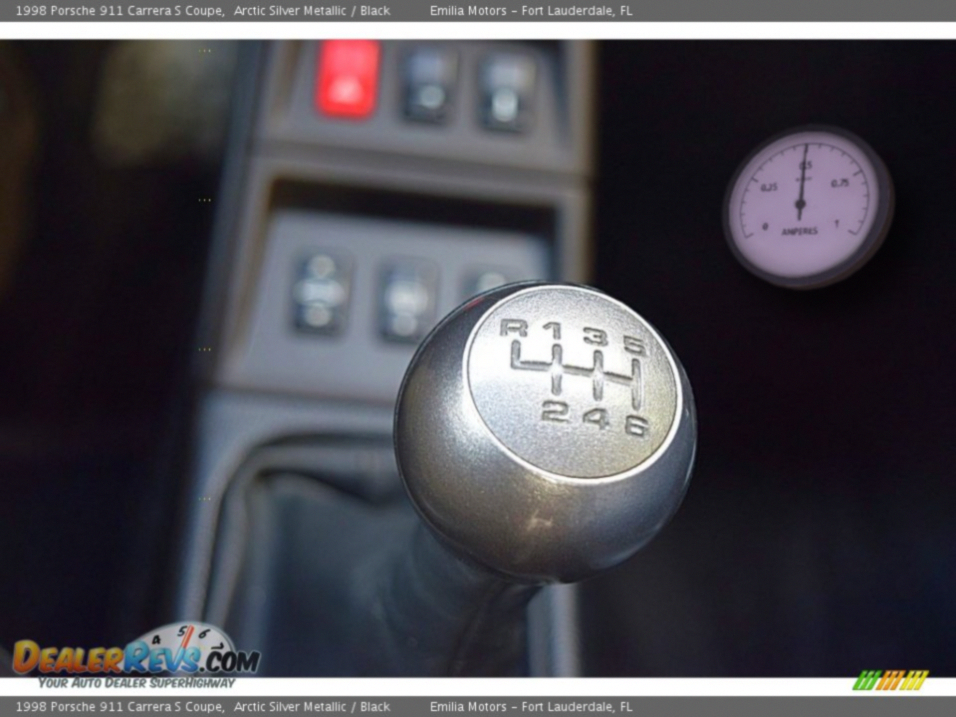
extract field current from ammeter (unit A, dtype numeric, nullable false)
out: 0.5 A
